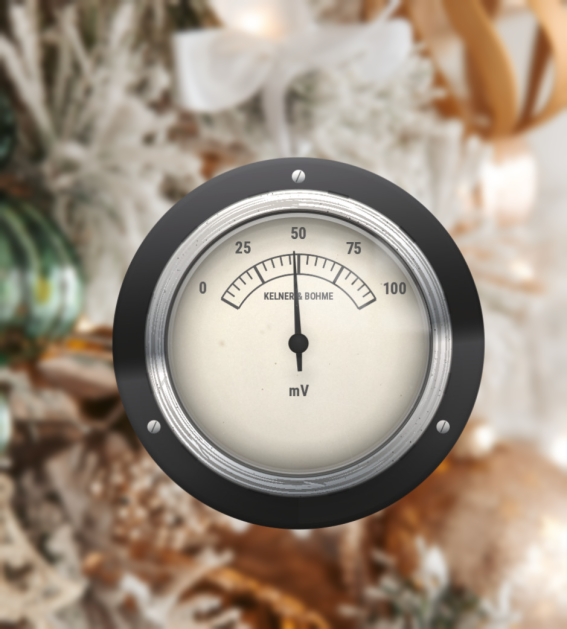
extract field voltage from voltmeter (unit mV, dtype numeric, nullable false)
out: 47.5 mV
